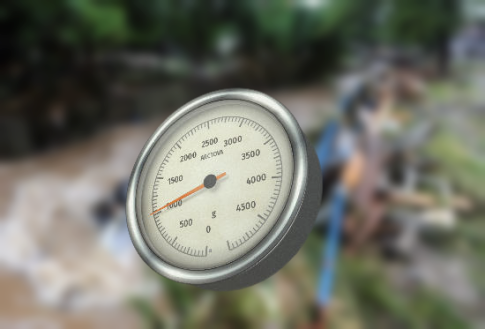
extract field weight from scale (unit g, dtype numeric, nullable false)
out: 1000 g
